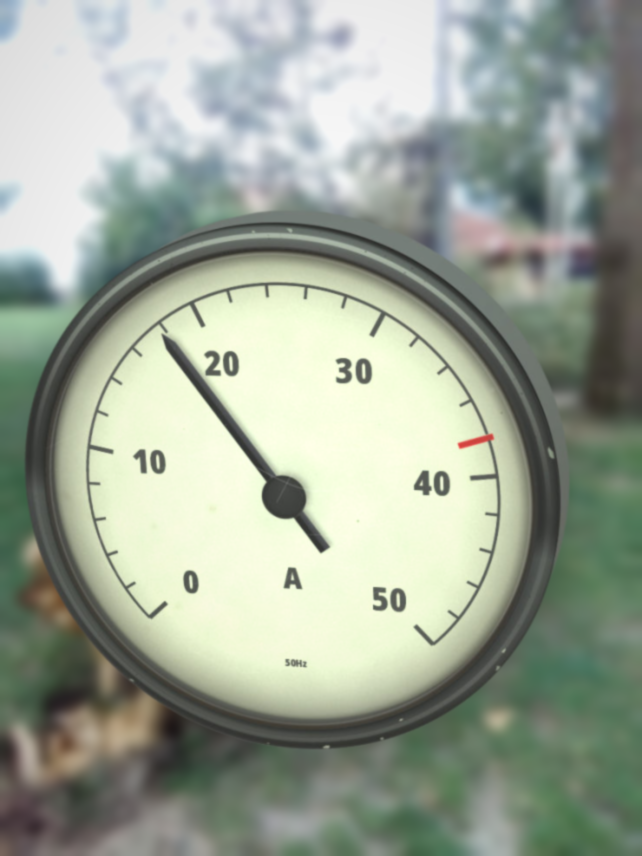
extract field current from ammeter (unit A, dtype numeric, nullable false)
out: 18 A
